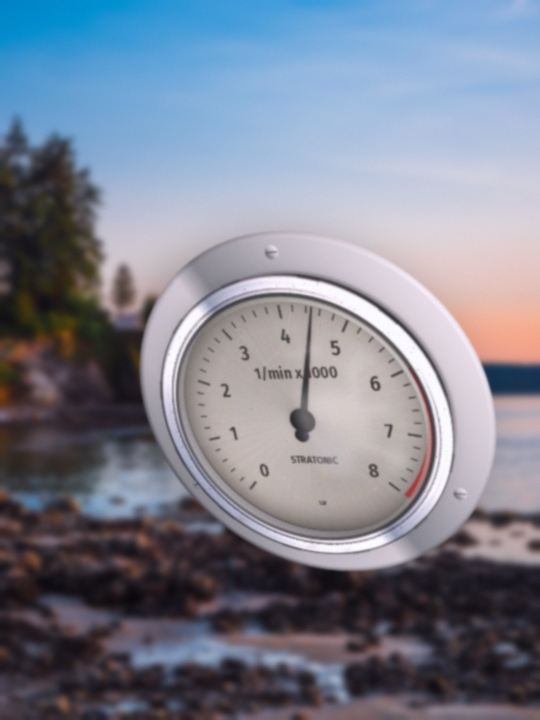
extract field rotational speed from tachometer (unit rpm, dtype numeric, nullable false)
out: 4500 rpm
